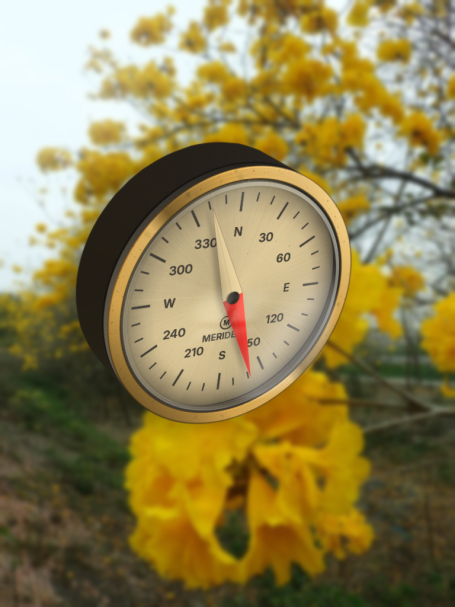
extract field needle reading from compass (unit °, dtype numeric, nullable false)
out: 160 °
